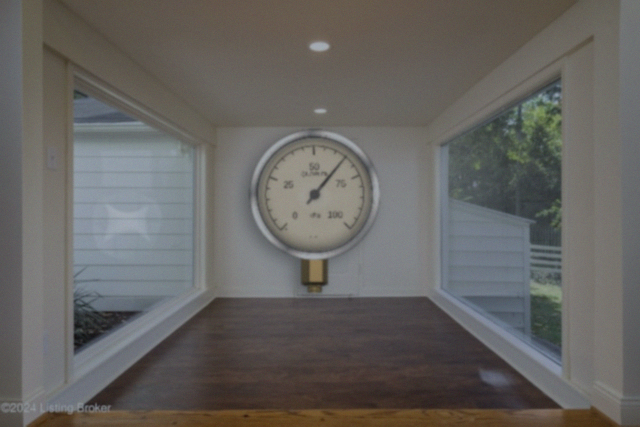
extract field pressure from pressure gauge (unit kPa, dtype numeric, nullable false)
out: 65 kPa
